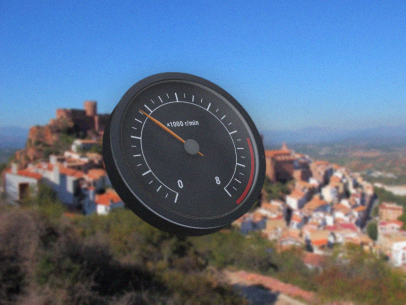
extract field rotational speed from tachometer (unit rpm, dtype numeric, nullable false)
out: 2750 rpm
